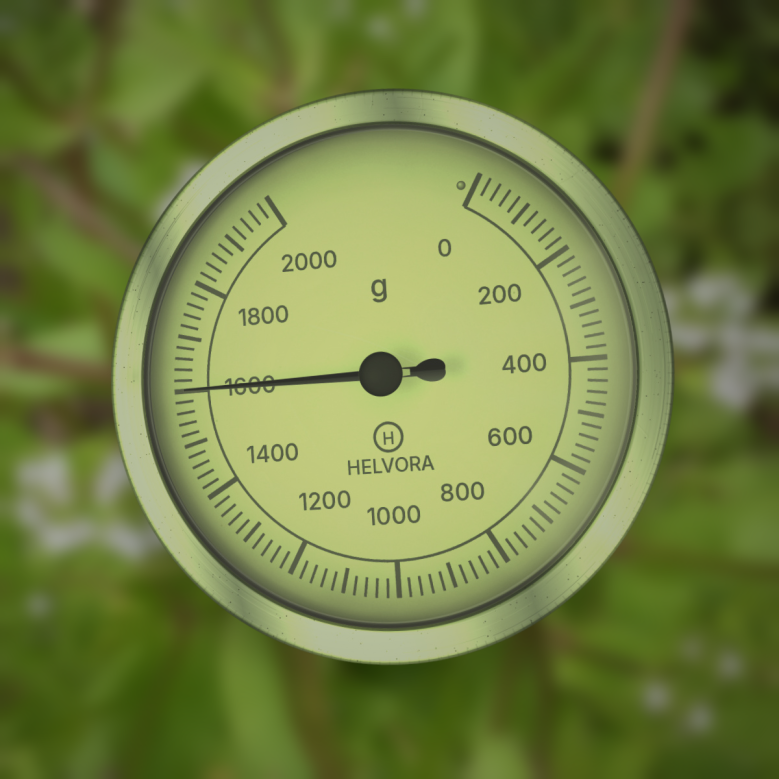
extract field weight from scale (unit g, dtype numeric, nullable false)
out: 1600 g
